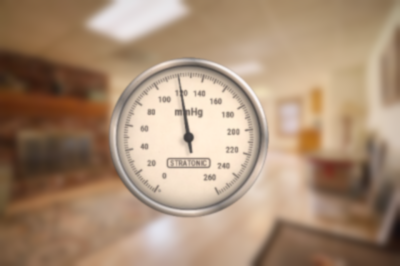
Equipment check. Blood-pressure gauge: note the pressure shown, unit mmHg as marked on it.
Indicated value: 120 mmHg
